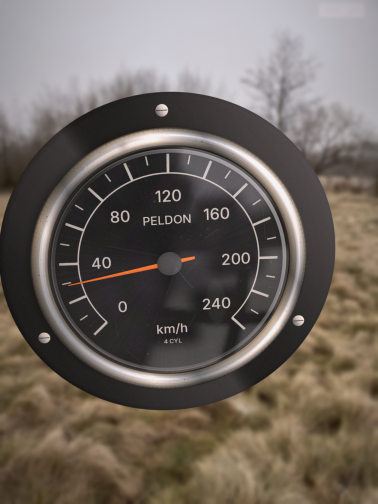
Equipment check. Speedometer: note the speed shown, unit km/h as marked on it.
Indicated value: 30 km/h
